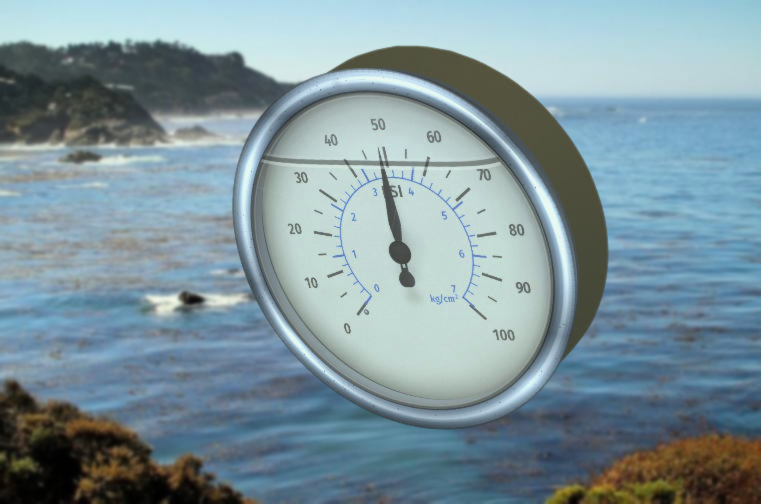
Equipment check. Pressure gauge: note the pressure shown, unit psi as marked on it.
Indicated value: 50 psi
